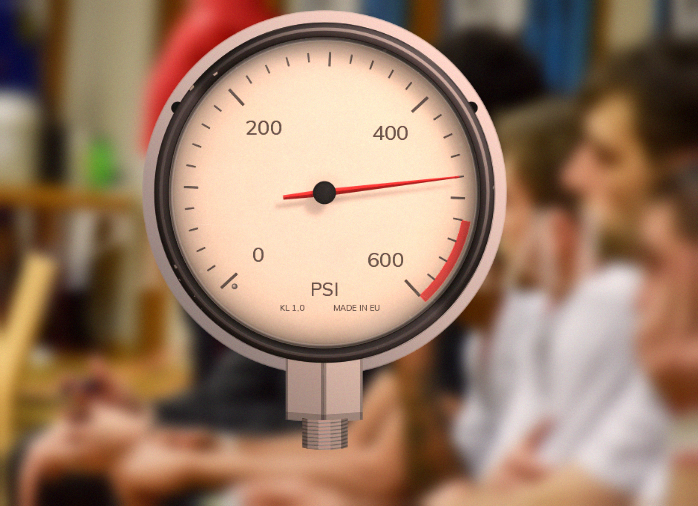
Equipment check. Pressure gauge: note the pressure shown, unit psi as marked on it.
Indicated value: 480 psi
